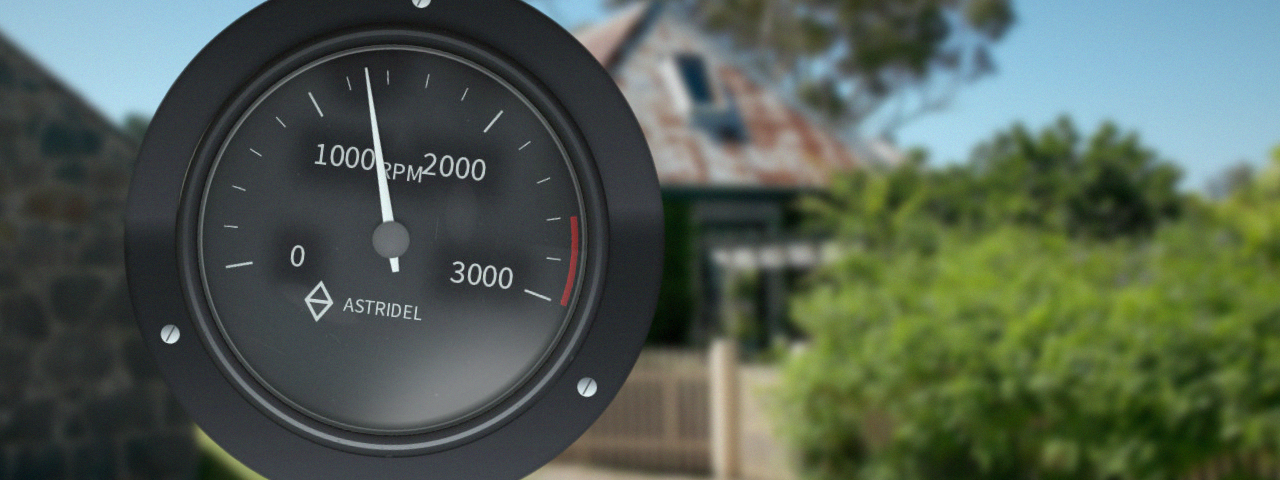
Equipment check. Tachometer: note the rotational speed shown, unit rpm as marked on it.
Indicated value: 1300 rpm
